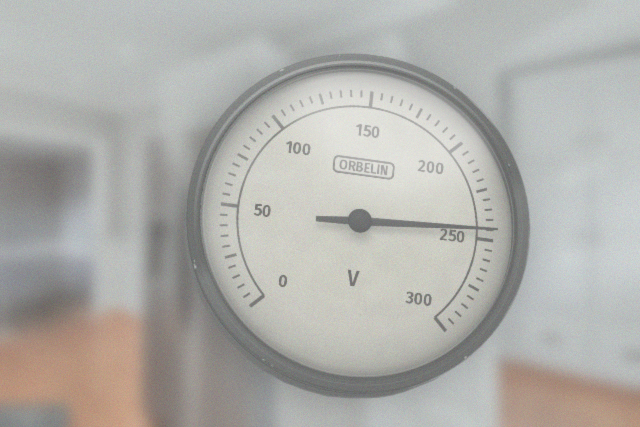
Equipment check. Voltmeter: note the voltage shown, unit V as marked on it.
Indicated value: 245 V
